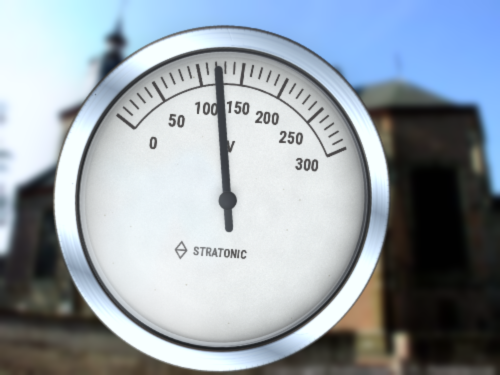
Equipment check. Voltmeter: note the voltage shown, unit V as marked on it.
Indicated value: 120 V
